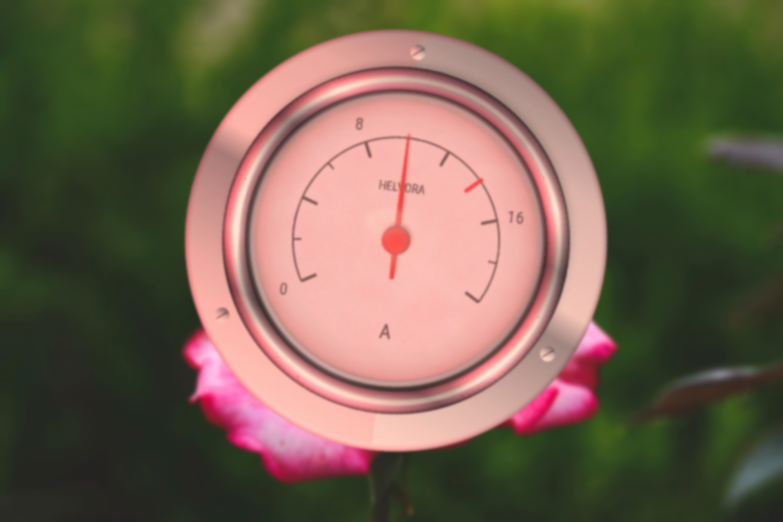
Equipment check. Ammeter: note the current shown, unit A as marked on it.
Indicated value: 10 A
